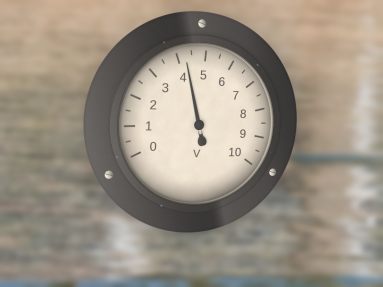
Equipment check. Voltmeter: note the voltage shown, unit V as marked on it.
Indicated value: 4.25 V
